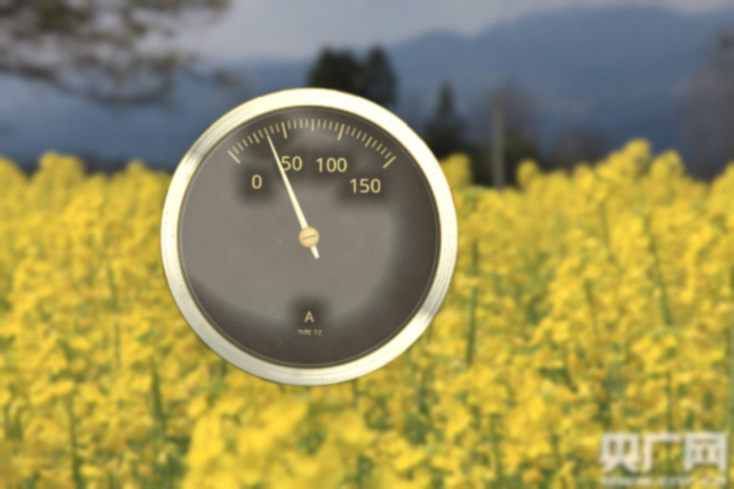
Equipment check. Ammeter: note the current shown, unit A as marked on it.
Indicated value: 35 A
